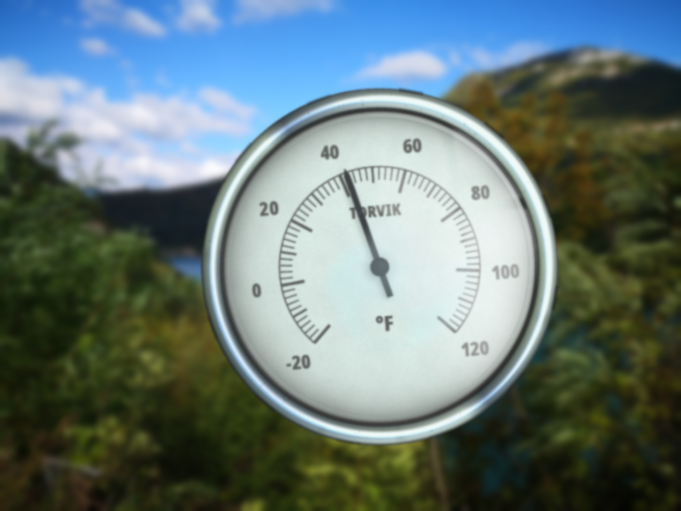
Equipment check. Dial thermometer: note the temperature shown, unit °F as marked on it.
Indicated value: 42 °F
